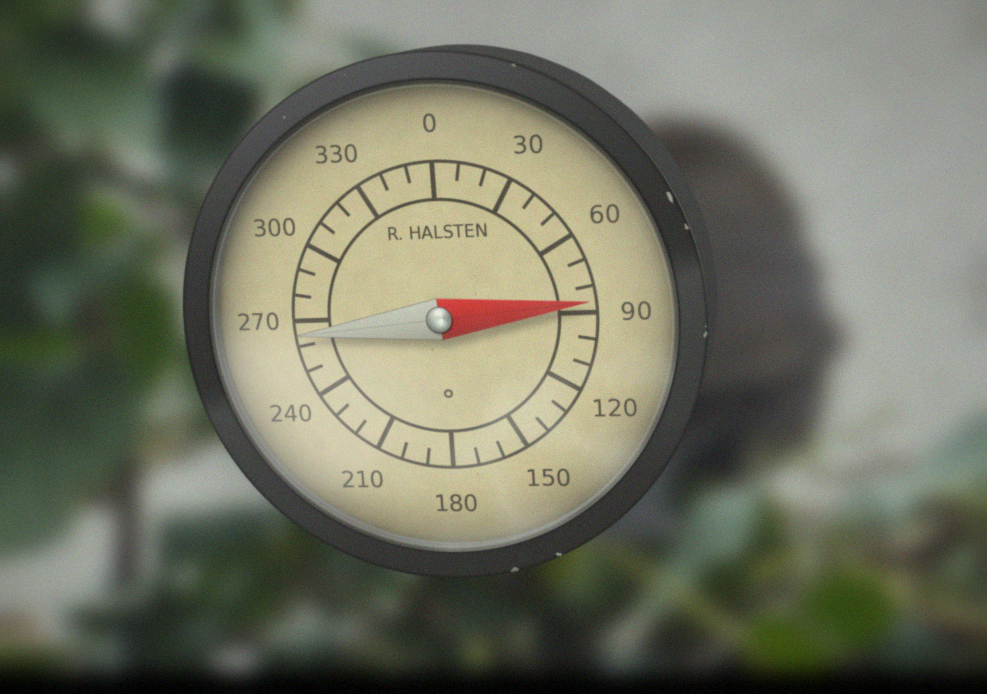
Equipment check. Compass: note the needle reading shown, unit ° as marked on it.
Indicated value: 85 °
